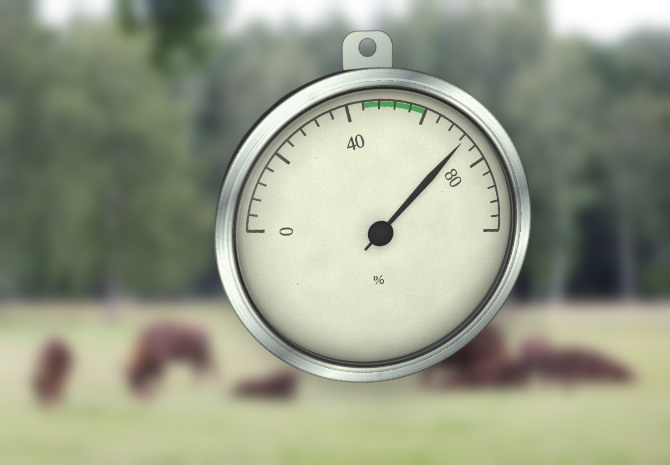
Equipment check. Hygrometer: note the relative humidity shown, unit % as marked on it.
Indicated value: 72 %
